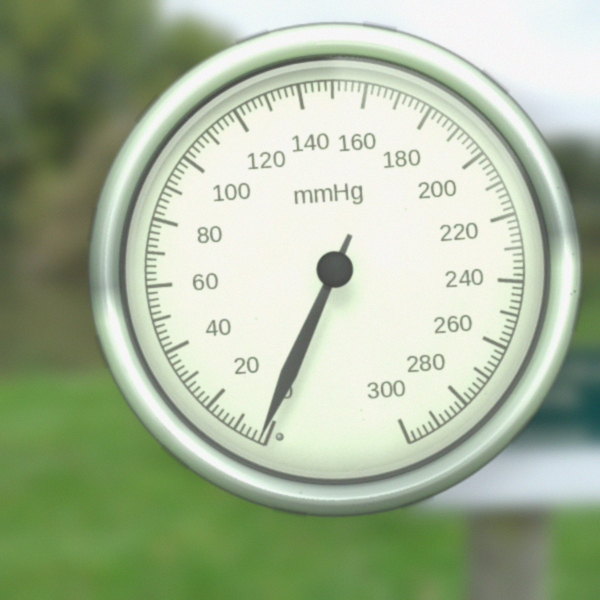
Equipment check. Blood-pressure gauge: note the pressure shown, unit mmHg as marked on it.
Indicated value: 2 mmHg
